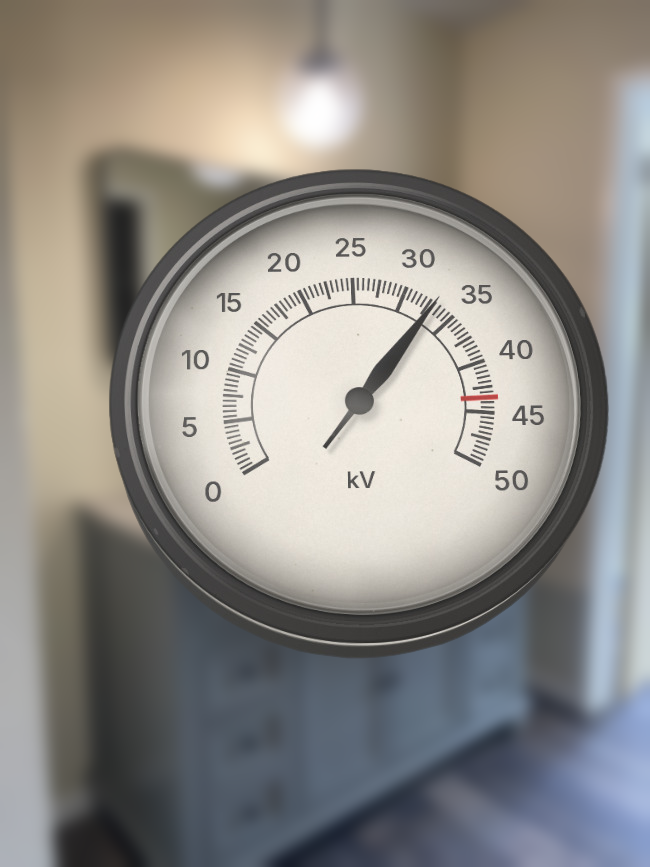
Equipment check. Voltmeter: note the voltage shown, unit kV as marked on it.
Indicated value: 33 kV
